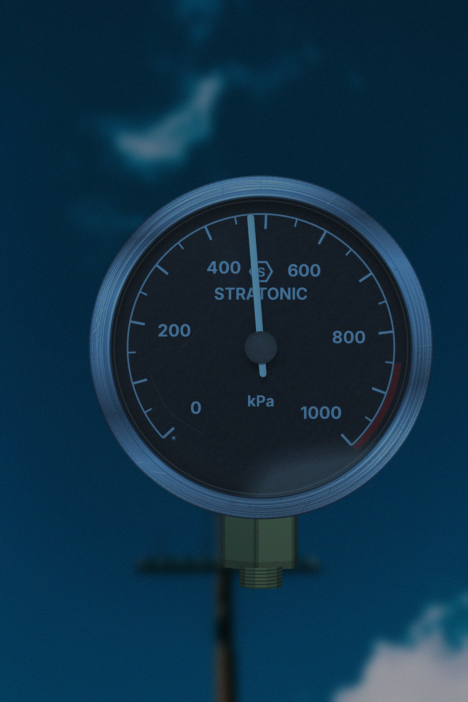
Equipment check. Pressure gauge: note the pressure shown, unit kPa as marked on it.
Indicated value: 475 kPa
